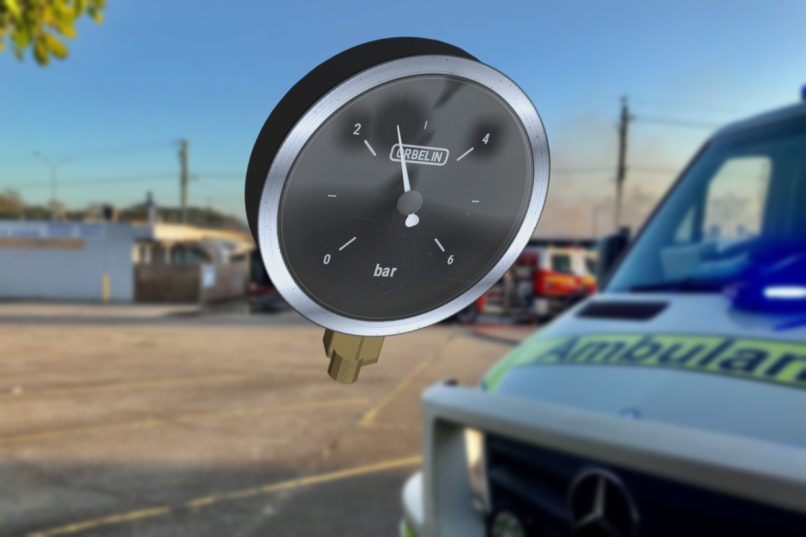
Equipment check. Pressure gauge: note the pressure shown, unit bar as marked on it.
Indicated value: 2.5 bar
